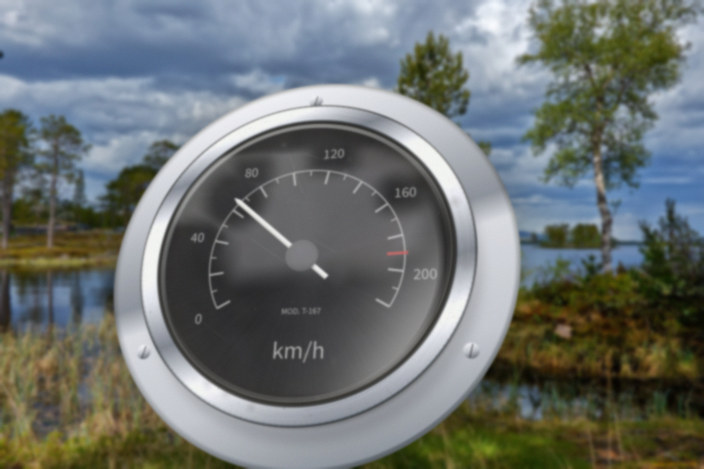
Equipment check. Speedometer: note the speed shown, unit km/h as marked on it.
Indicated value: 65 km/h
